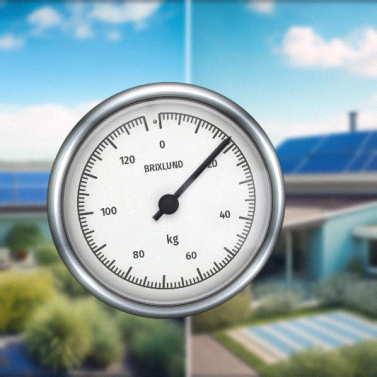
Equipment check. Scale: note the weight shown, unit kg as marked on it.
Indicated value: 18 kg
